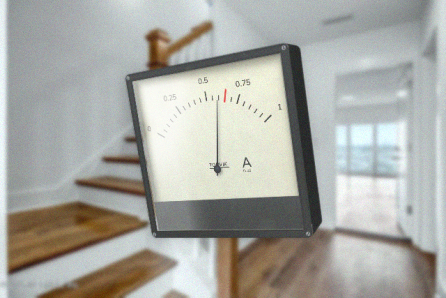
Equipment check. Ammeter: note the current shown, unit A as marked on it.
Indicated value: 0.6 A
